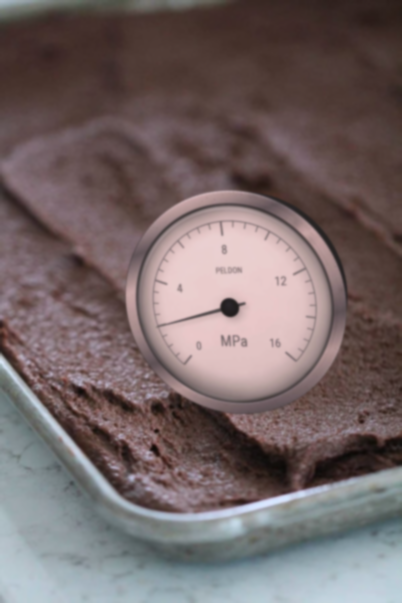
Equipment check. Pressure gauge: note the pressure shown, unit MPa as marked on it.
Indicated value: 2 MPa
